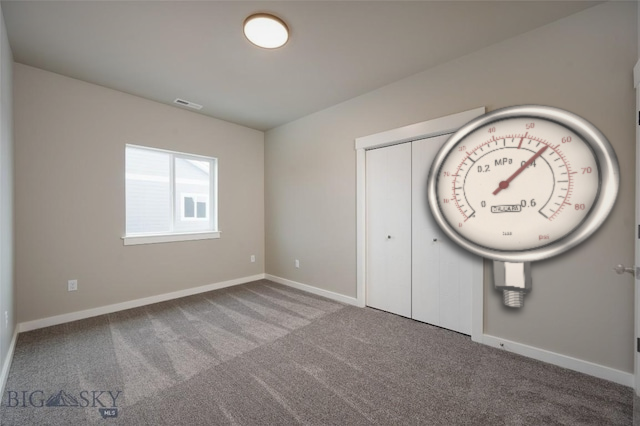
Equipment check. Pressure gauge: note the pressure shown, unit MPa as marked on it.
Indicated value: 0.4 MPa
